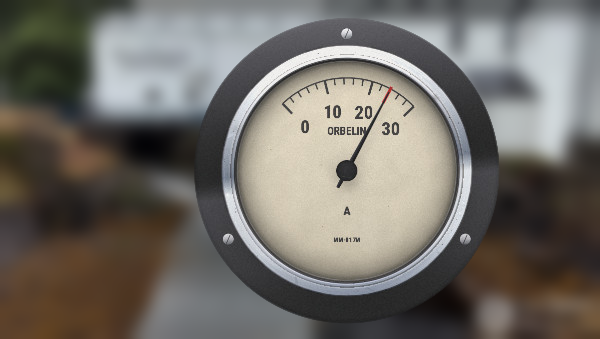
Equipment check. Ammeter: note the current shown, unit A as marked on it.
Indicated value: 24 A
